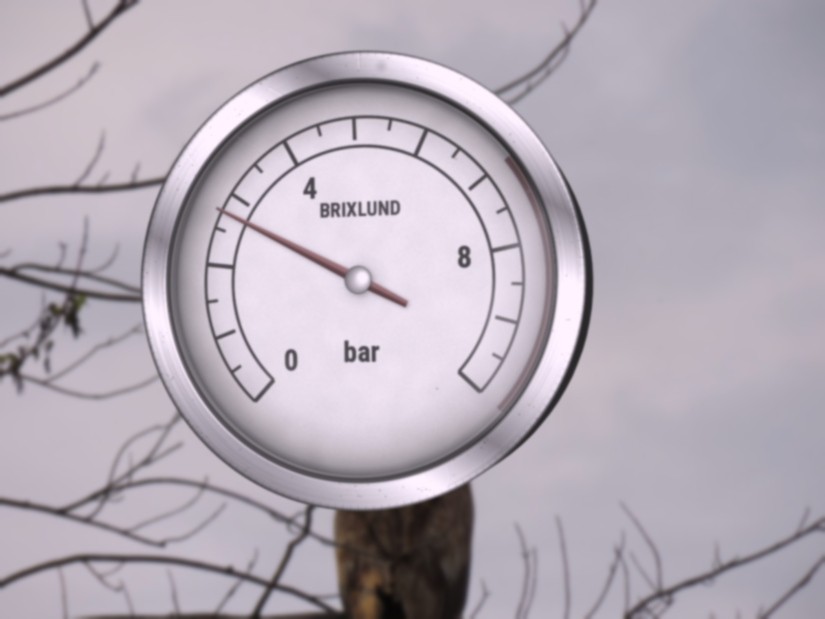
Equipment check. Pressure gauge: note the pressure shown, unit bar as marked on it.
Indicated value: 2.75 bar
